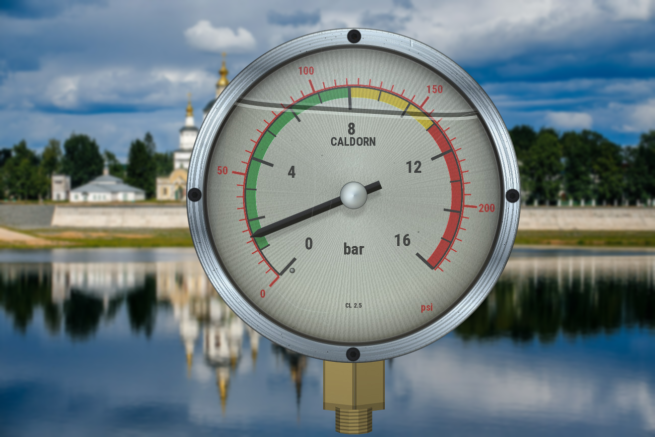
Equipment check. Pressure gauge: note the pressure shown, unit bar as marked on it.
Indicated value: 1.5 bar
